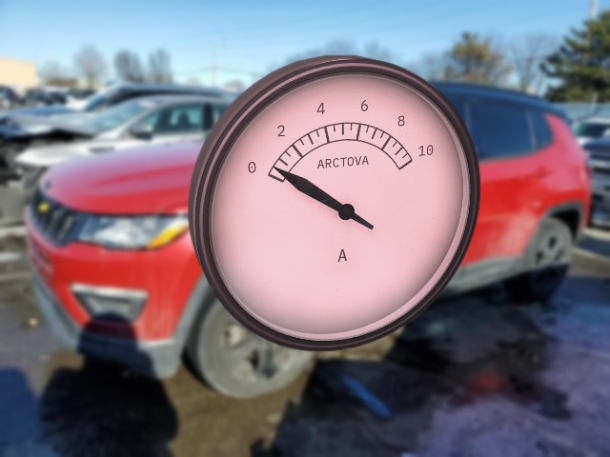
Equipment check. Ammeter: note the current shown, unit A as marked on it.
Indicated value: 0.5 A
